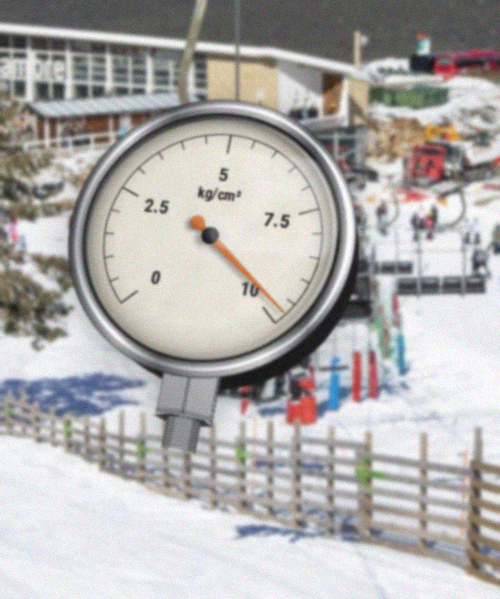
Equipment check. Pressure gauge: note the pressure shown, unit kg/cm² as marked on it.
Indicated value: 9.75 kg/cm²
